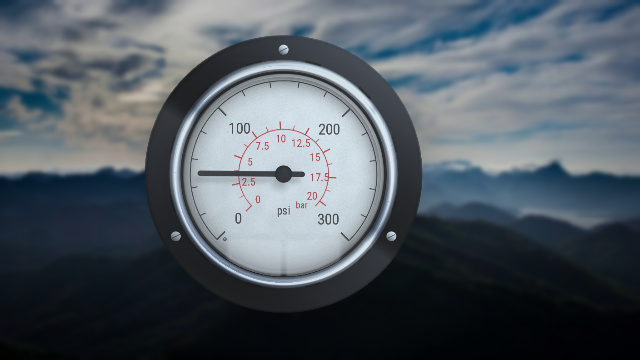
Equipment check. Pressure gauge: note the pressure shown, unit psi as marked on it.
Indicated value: 50 psi
